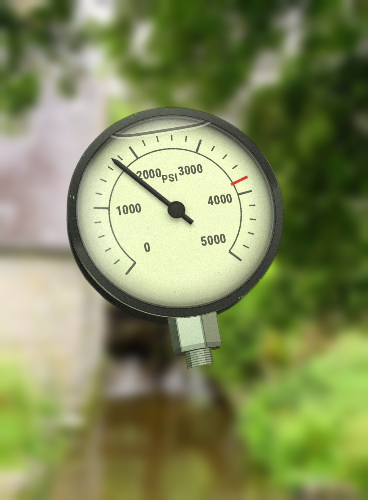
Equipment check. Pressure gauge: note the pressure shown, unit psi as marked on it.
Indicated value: 1700 psi
